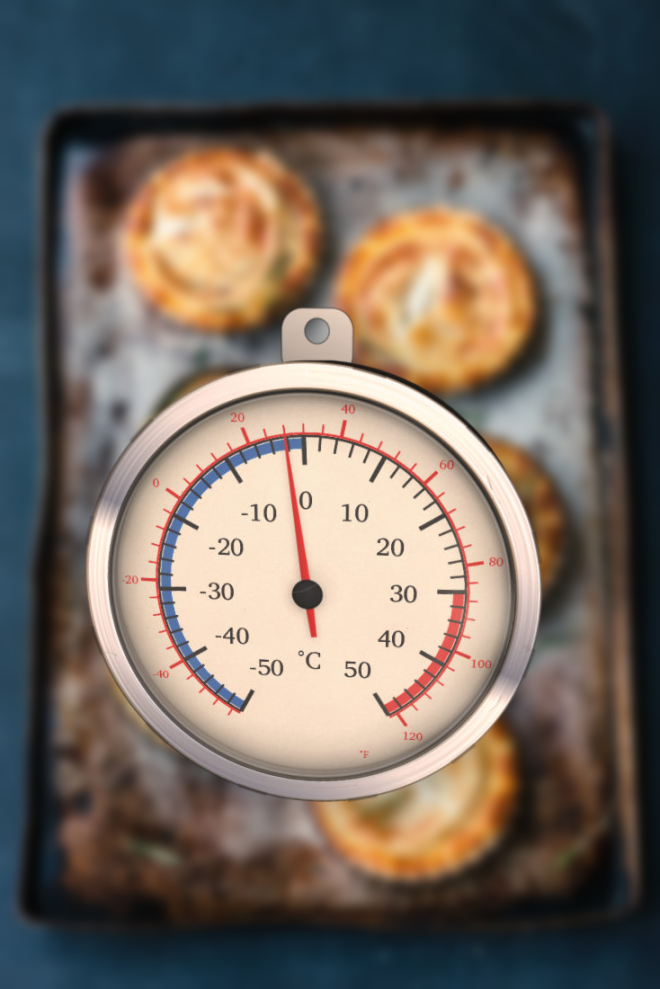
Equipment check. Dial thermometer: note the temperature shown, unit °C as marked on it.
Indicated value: -2 °C
